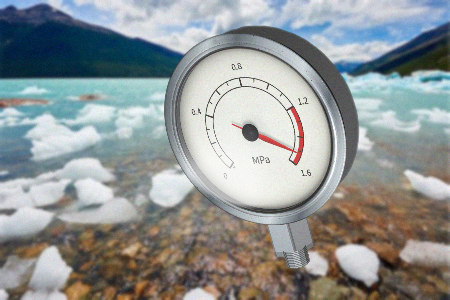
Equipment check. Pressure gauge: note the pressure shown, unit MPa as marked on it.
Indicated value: 1.5 MPa
